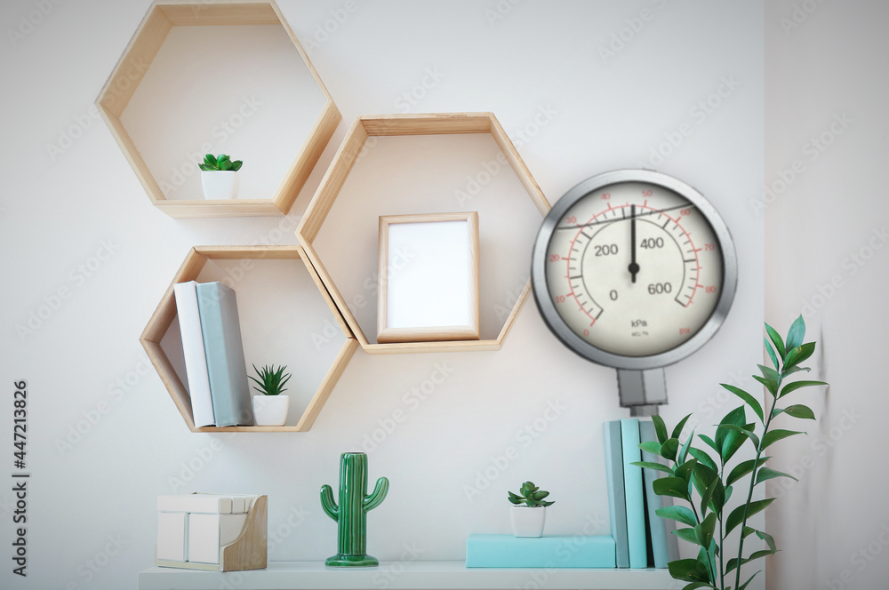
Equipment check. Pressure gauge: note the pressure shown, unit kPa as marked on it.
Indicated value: 320 kPa
